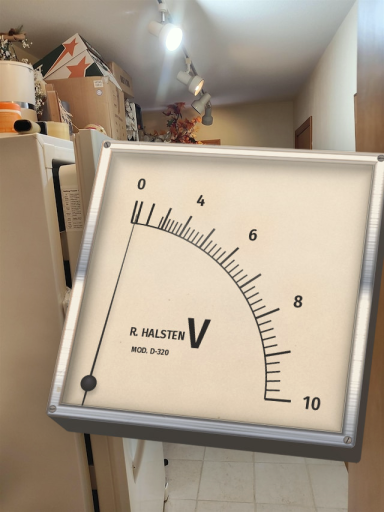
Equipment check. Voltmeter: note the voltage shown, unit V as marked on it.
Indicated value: 1 V
